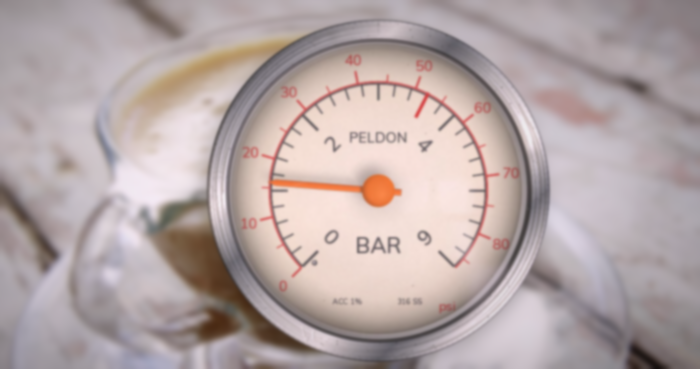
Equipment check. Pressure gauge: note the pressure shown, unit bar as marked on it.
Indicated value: 1.1 bar
